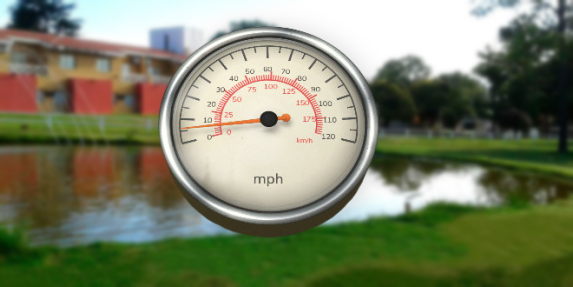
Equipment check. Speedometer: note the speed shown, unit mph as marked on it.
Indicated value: 5 mph
